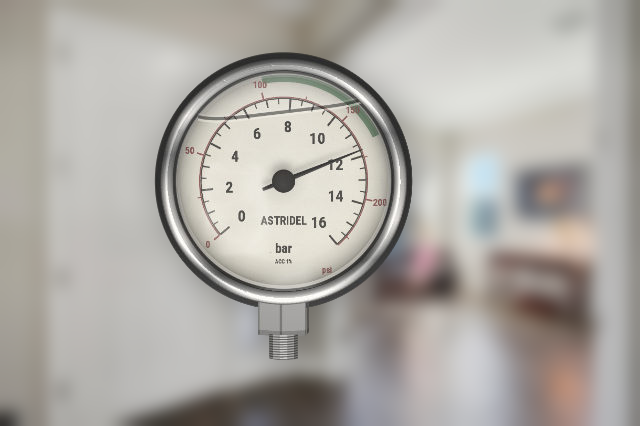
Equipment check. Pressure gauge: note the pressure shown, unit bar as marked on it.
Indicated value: 11.75 bar
